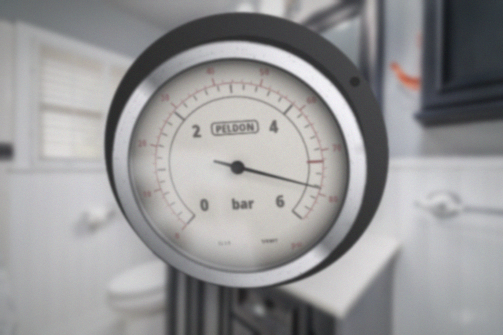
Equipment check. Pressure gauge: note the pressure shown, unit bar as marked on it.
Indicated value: 5.4 bar
